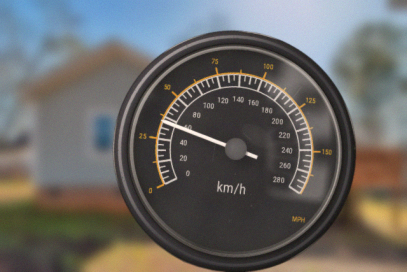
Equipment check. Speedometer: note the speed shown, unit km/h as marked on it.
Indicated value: 55 km/h
